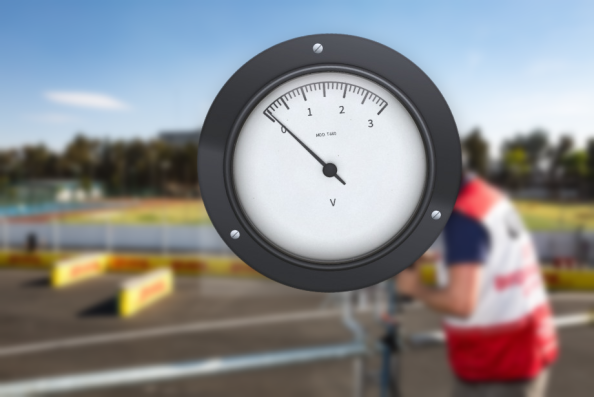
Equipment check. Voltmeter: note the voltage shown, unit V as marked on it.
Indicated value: 0.1 V
